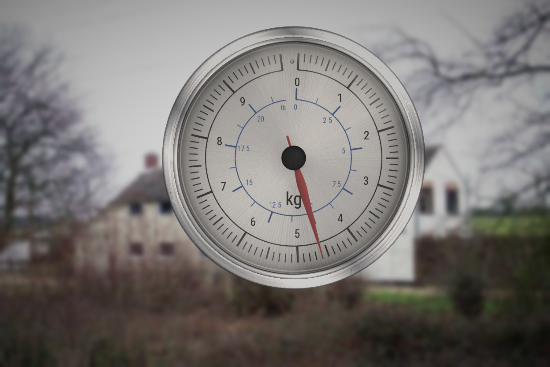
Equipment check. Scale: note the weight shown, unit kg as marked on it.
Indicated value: 4.6 kg
